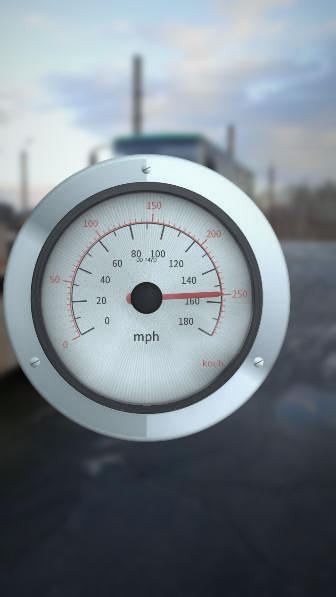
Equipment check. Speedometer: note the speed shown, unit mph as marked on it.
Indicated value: 155 mph
